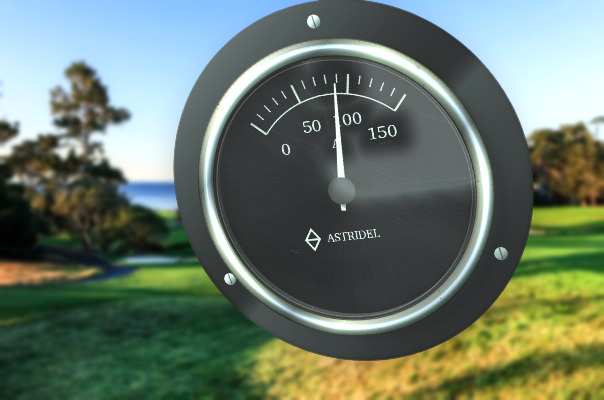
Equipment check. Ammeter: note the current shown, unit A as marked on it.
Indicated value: 90 A
